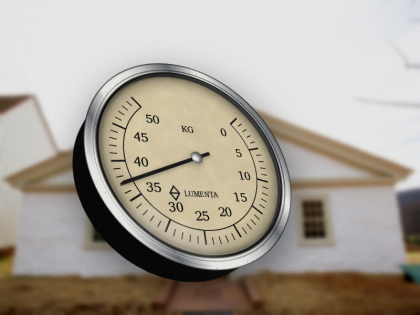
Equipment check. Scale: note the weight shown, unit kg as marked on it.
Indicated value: 37 kg
